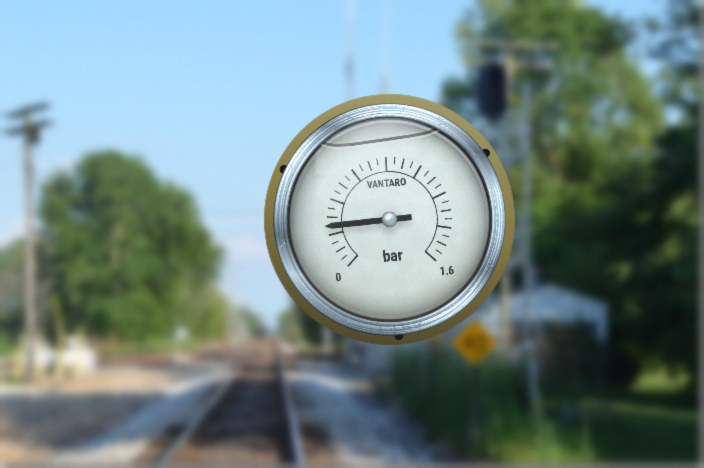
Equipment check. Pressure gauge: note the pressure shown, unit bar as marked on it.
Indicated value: 0.25 bar
